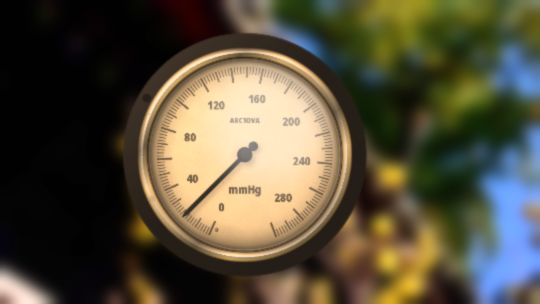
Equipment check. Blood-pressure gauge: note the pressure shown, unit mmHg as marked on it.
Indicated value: 20 mmHg
